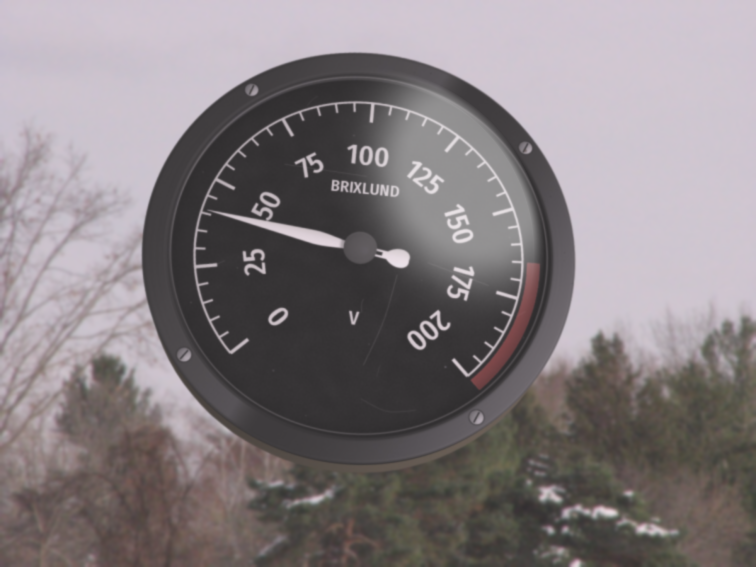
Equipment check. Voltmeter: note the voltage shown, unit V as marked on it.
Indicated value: 40 V
